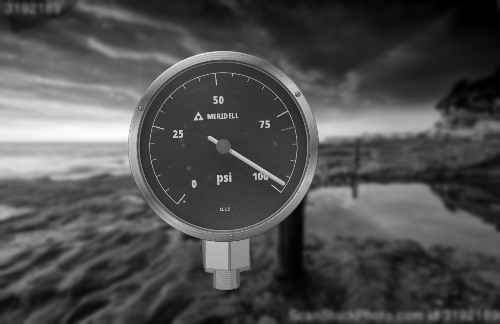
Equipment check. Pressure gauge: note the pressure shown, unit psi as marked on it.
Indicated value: 97.5 psi
